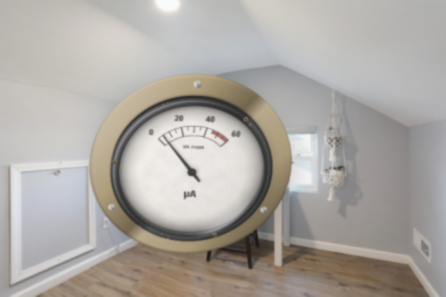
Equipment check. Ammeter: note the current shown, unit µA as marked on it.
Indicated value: 5 µA
